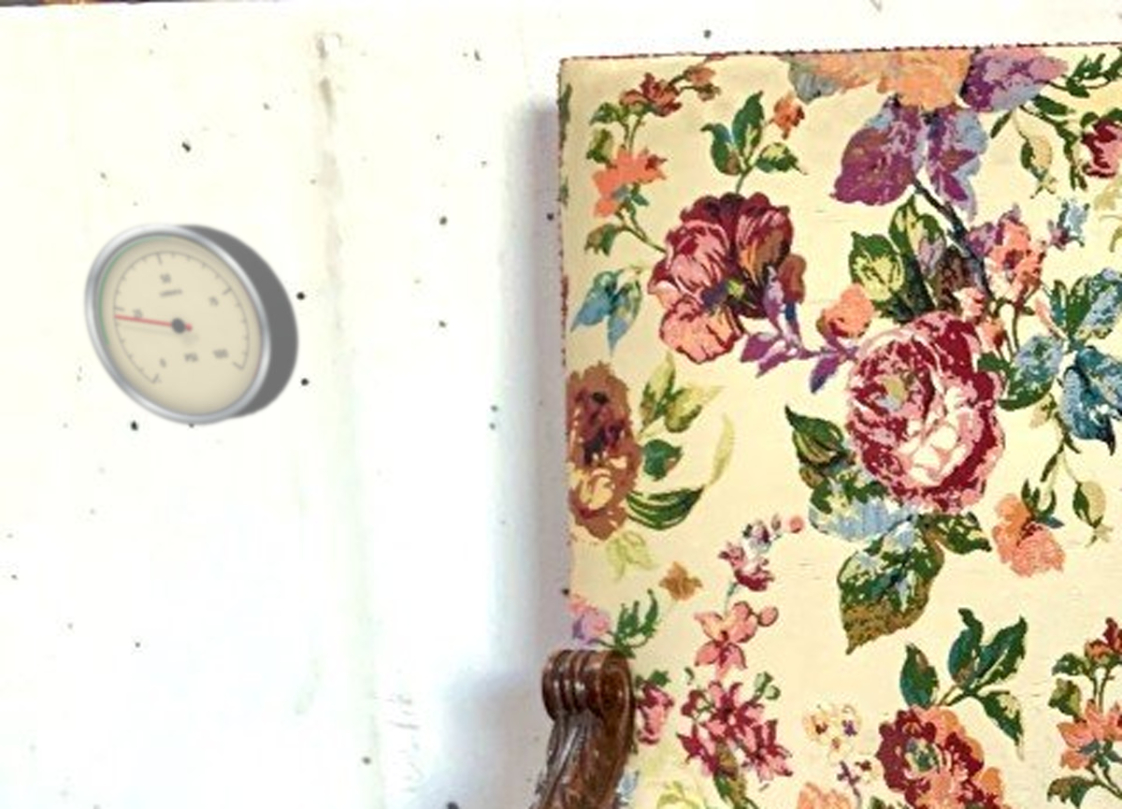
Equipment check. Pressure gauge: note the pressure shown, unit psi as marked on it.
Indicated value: 22.5 psi
